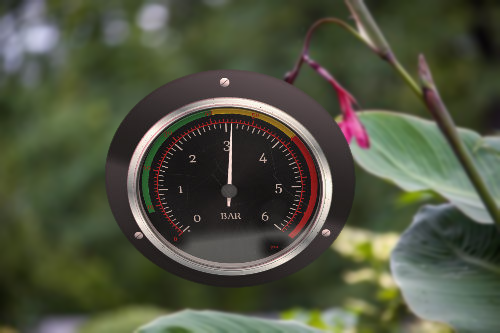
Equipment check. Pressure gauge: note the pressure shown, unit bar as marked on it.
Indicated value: 3.1 bar
